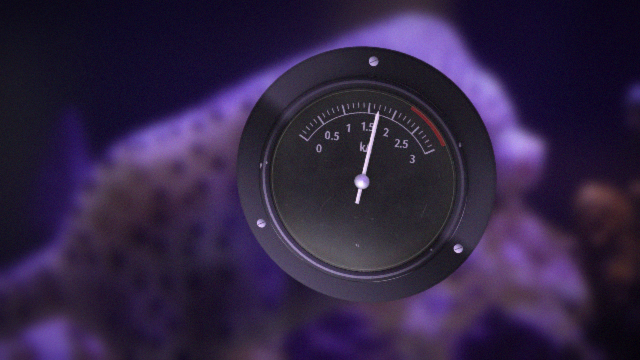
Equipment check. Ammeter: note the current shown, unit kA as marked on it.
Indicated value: 1.7 kA
